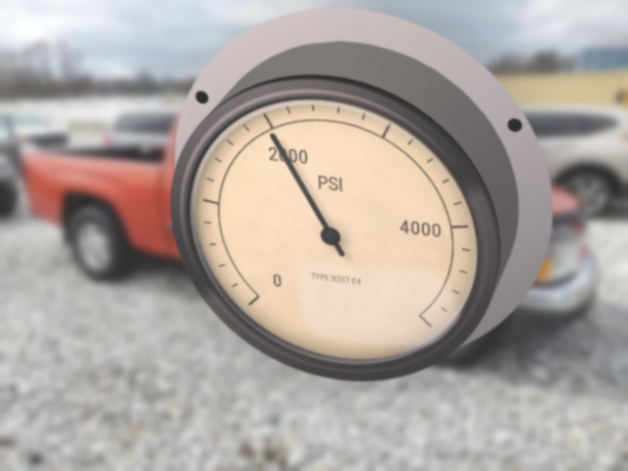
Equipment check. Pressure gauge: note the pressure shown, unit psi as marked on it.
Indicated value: 2000 psi
